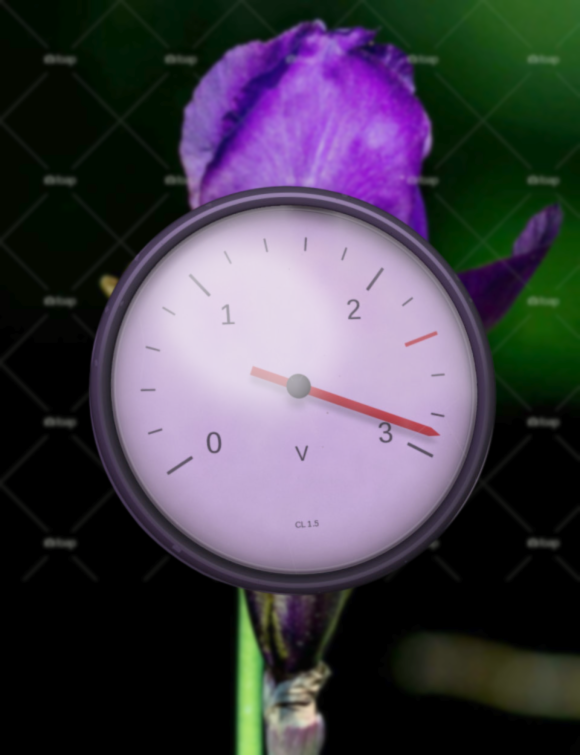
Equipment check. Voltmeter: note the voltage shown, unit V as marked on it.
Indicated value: 2.9 V
